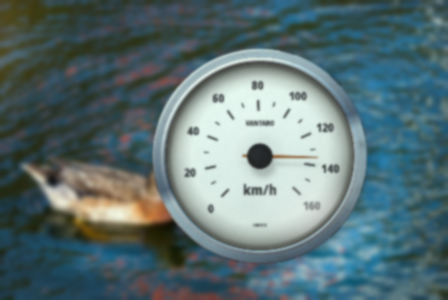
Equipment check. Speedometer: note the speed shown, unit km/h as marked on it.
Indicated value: 135 km/h
